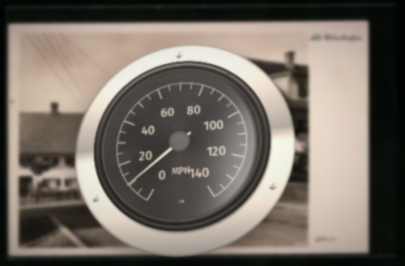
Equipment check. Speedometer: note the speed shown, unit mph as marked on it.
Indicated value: 10 mph
